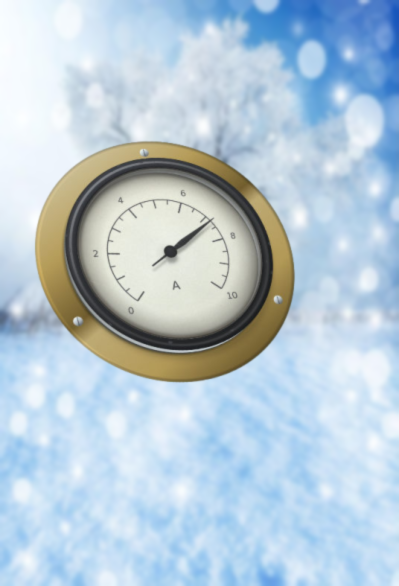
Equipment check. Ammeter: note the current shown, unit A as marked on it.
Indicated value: 7.25 A
